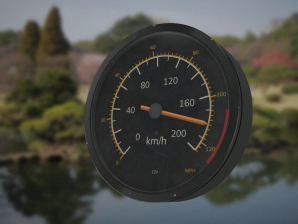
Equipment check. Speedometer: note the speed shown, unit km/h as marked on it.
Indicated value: 180 km/h
